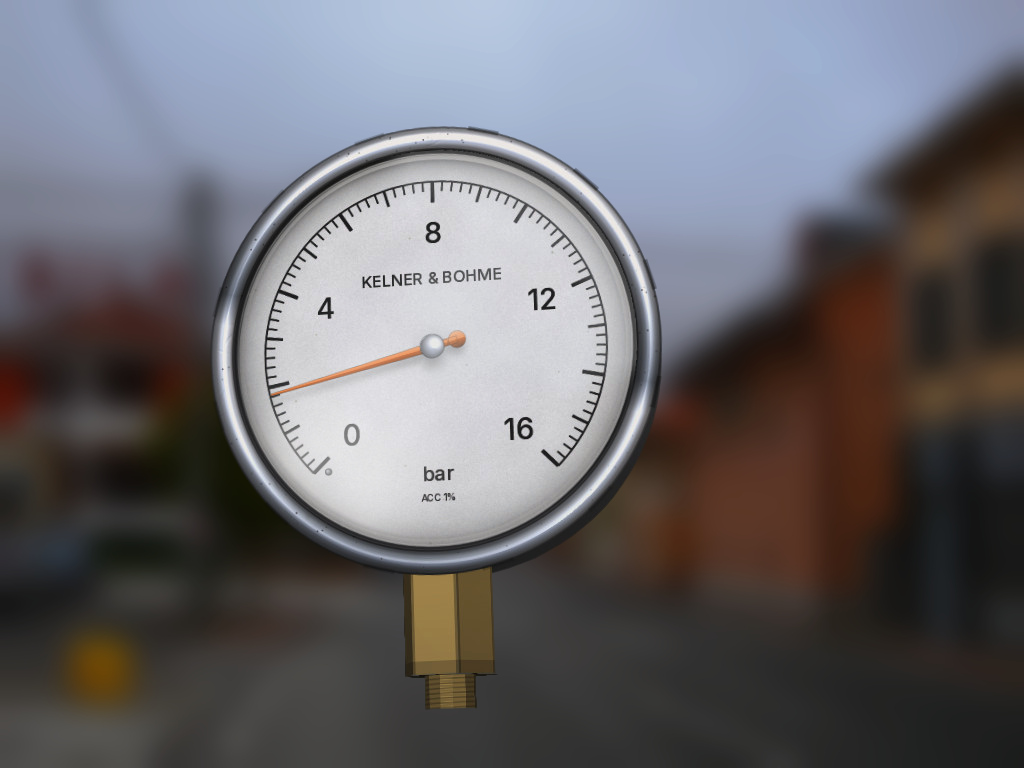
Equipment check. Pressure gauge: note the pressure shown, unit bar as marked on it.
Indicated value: 1.8 bar
